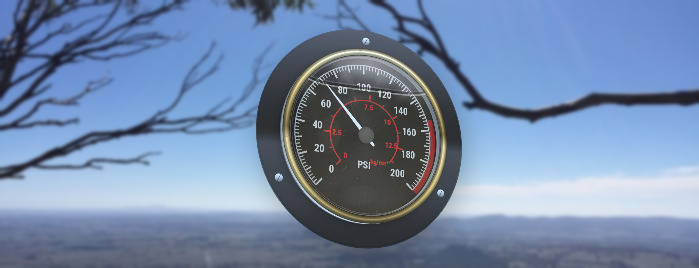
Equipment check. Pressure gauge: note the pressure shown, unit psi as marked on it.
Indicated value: 70 psi
